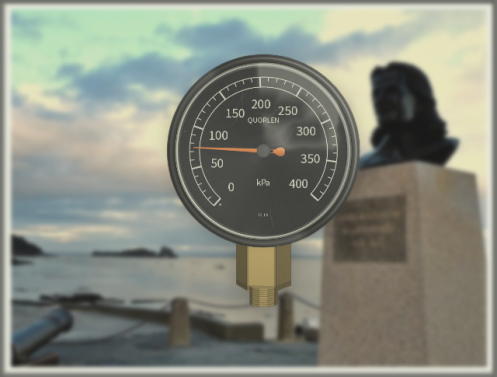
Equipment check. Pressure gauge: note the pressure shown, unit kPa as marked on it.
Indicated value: 75 kPa
